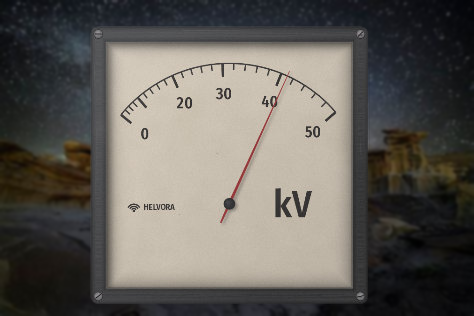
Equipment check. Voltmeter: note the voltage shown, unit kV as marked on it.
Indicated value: 41 kV
